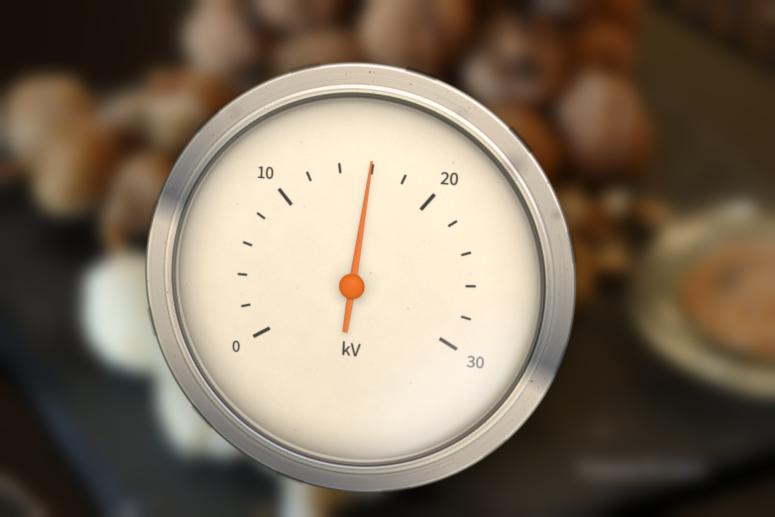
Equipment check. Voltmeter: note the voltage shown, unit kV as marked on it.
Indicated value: 16 kV
